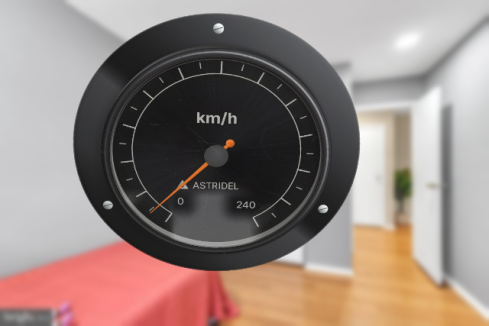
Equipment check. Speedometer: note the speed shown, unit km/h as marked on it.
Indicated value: 10 km/h
